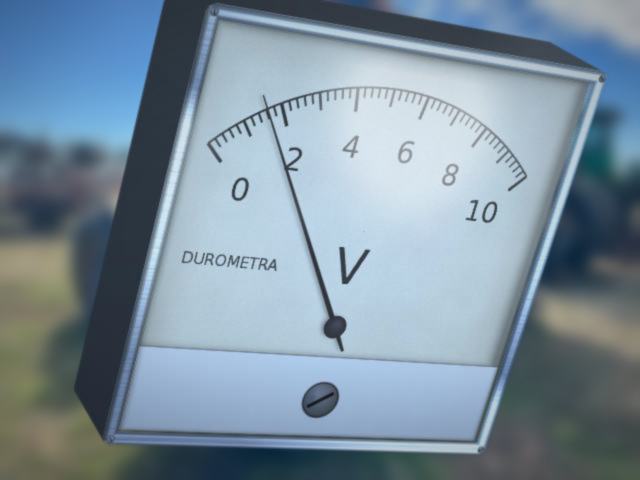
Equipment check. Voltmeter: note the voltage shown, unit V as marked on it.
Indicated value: 1.6 V
